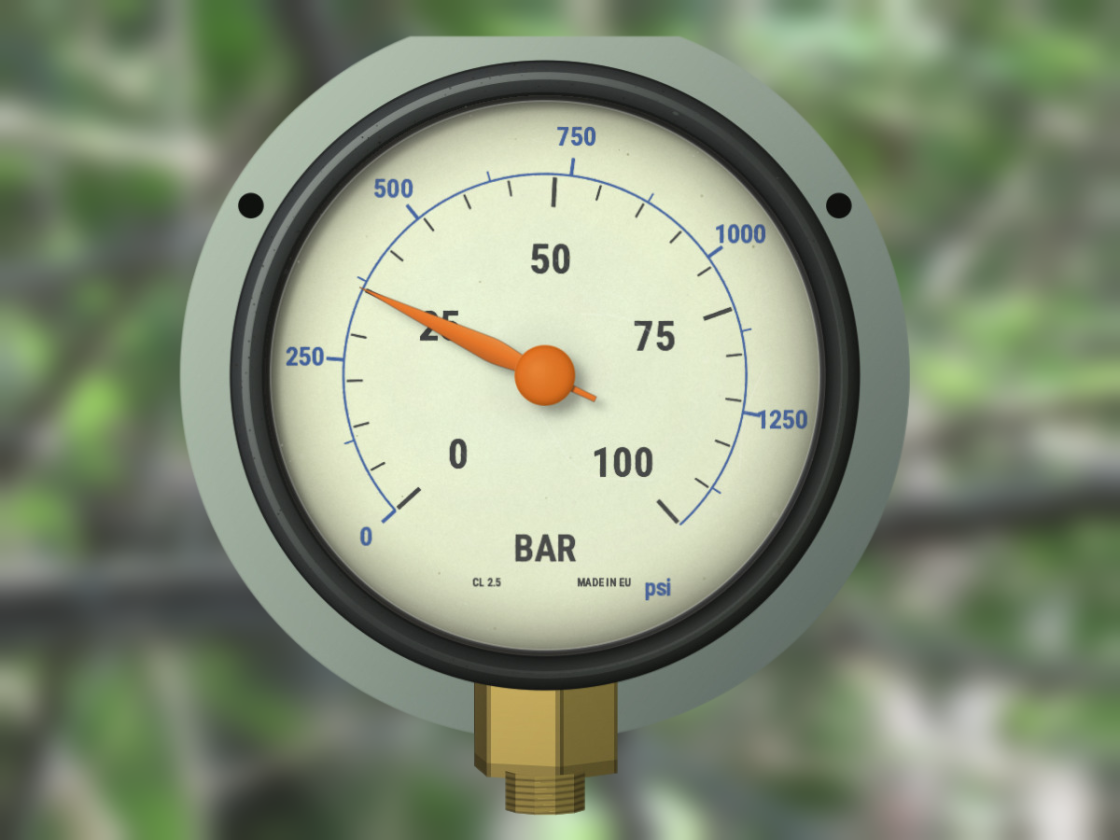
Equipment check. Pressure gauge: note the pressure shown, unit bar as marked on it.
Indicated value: 25 bar
